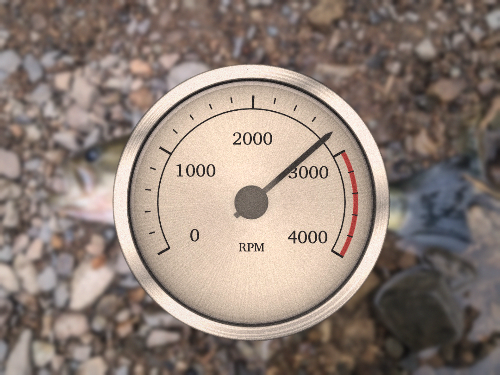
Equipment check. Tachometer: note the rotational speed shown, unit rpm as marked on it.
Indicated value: 2800 rpm
